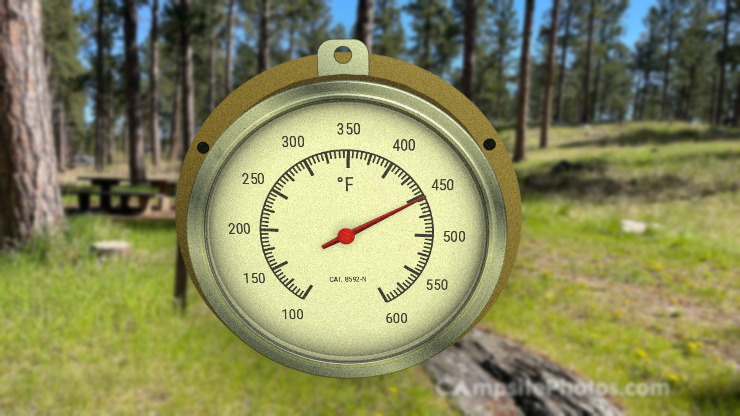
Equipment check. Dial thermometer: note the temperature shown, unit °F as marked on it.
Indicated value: 450 °F
